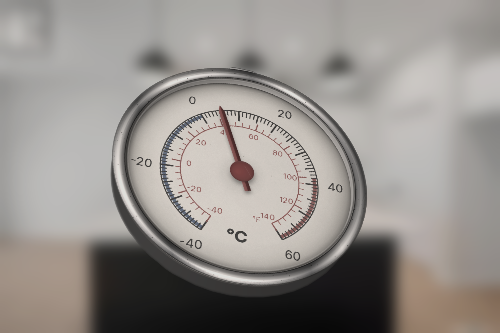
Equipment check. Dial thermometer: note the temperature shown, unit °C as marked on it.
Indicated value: 5 °C
